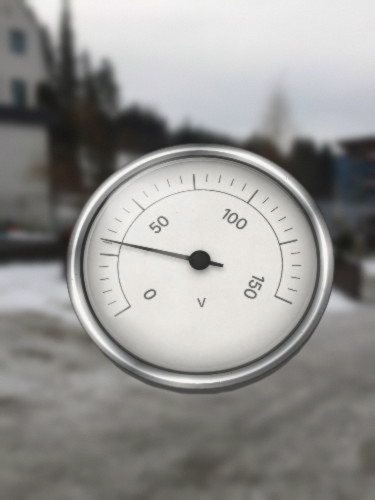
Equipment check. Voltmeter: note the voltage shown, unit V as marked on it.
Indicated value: 30 V
